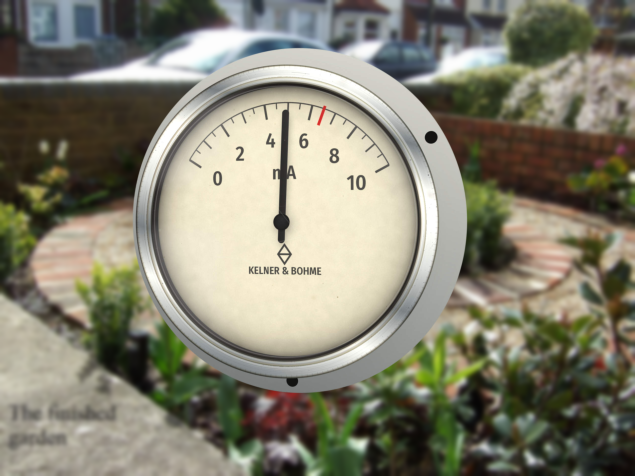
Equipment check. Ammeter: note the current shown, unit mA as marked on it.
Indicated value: 5 mA
